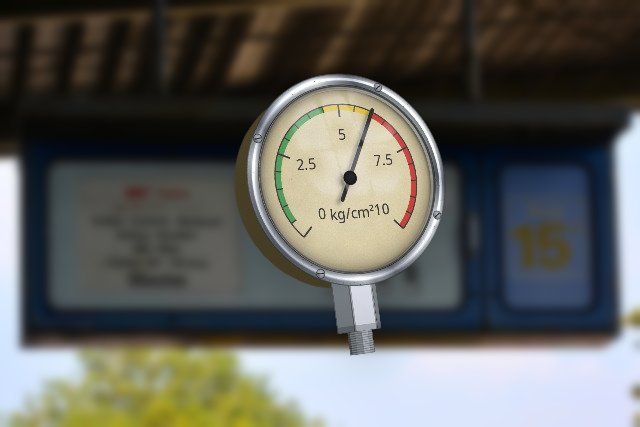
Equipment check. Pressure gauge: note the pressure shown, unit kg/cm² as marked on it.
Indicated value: 6 kg/cm²
